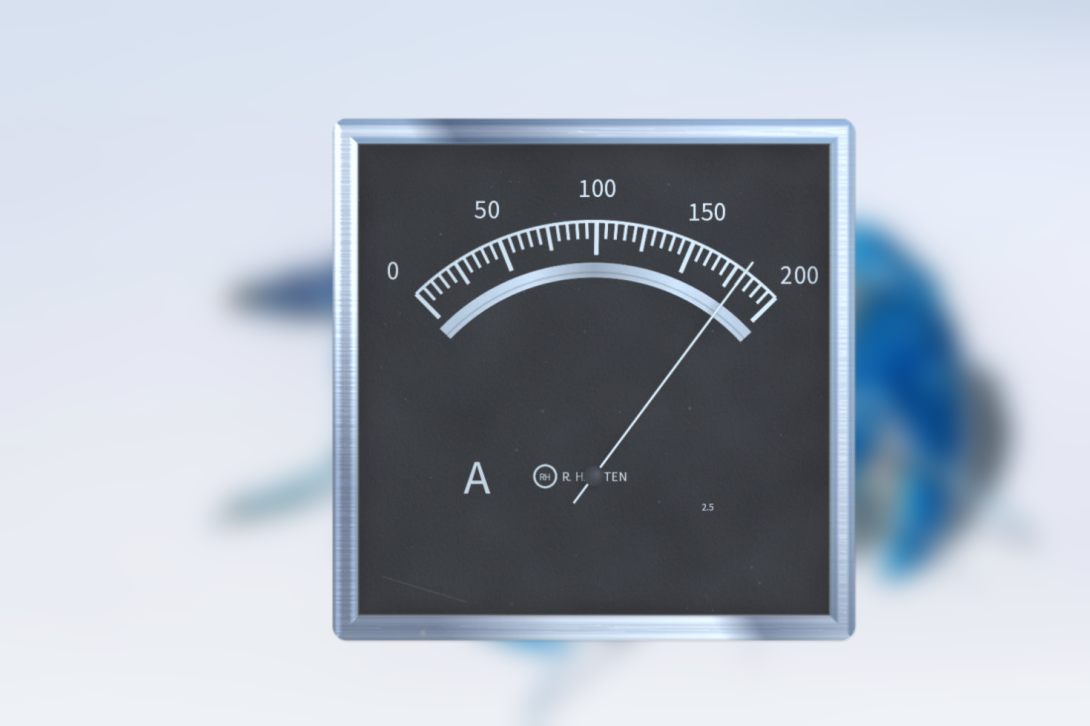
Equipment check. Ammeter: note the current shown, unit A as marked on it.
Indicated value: 180 A
